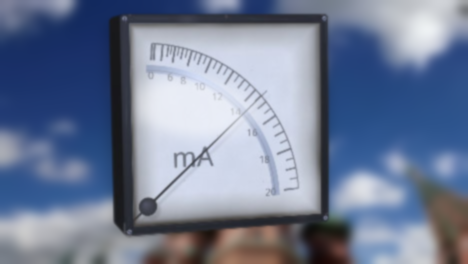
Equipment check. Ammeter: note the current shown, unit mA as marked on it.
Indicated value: 14.5 mA
